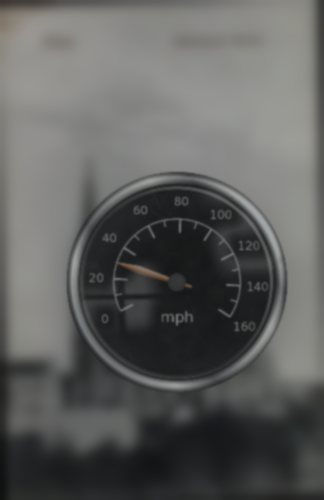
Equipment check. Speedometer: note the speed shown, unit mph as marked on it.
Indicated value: 30 mph
